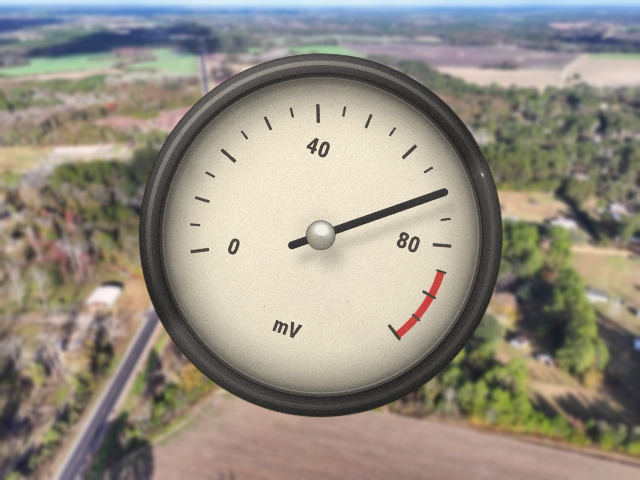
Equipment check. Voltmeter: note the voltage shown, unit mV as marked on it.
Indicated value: 70 mV
